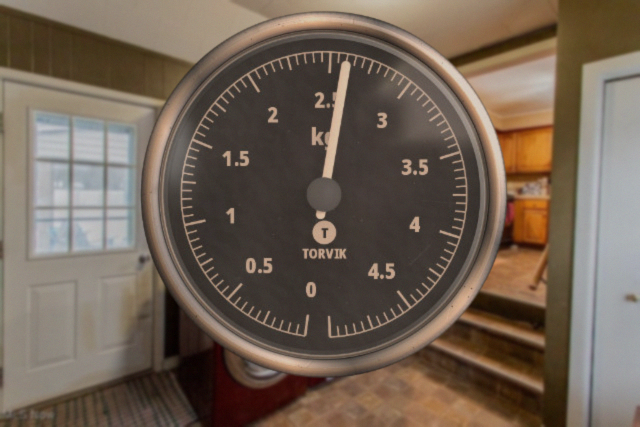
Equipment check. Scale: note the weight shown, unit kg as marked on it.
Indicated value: 2.6 kg
